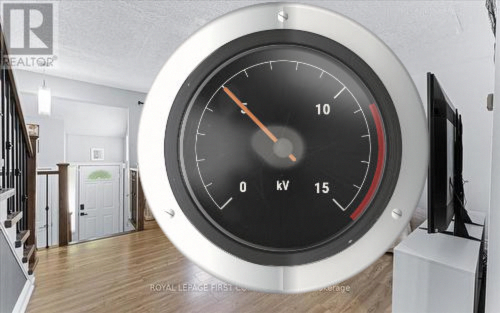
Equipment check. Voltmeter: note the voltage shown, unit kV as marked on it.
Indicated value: 5 kV
